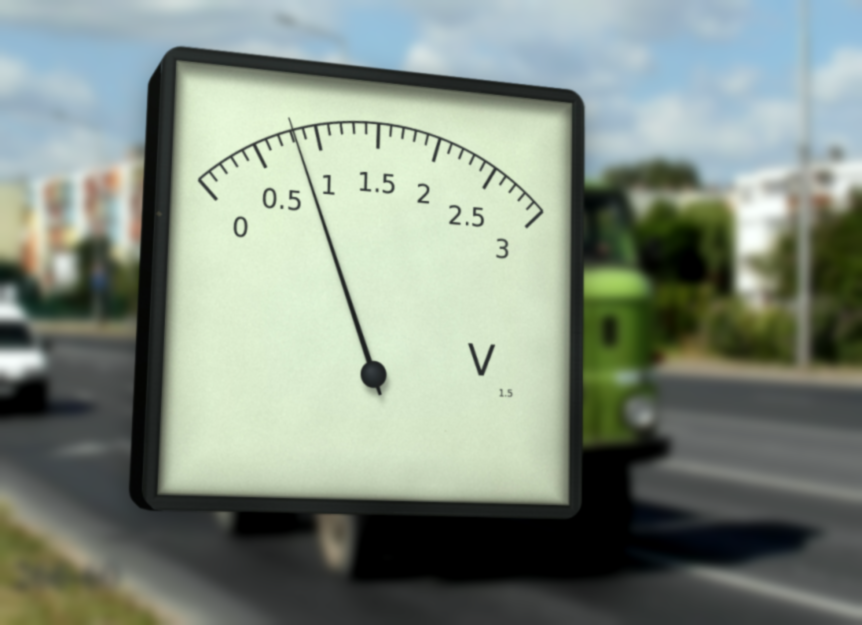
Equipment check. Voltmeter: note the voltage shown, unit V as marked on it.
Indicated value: 0.8 V
